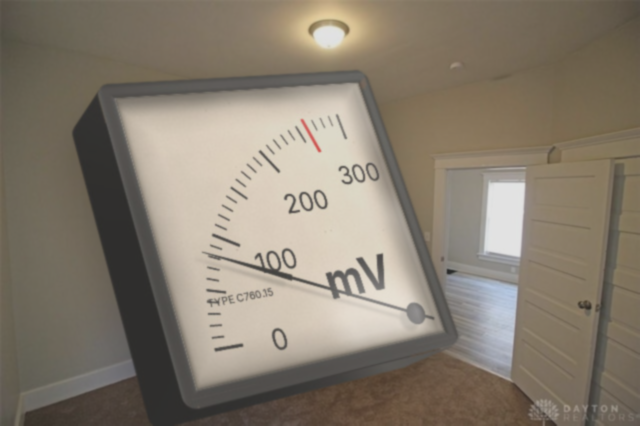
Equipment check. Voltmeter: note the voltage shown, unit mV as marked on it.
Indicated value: 80 mV
